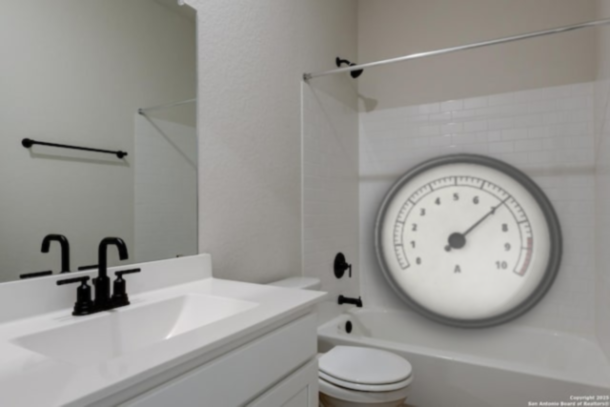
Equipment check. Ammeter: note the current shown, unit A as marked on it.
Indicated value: 7 A
